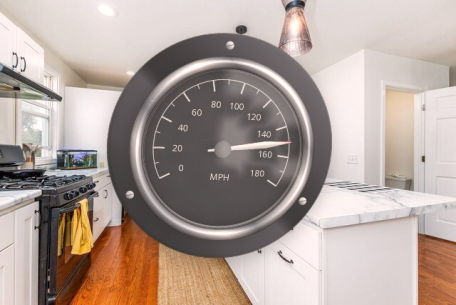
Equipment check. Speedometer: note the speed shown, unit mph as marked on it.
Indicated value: 150 mph
